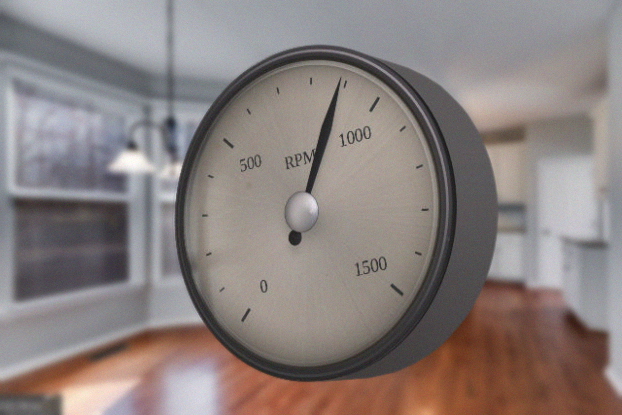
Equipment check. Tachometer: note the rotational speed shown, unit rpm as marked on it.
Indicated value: 900 rpm
